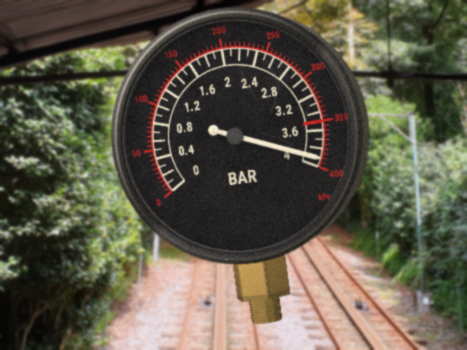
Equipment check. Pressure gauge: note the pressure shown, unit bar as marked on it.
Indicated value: 3.9 bar
